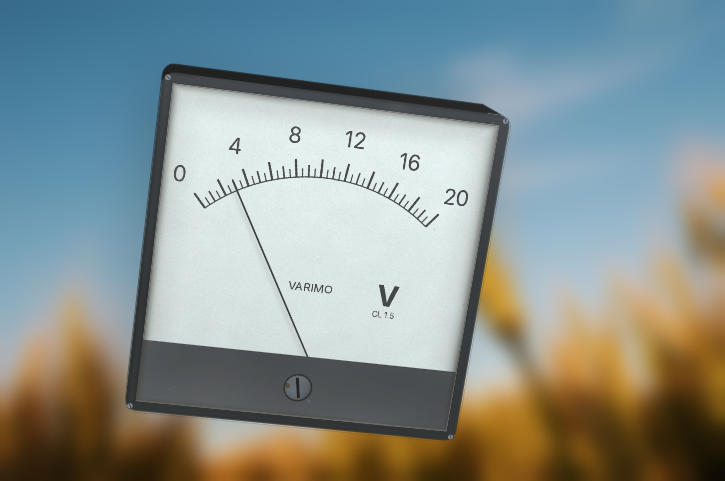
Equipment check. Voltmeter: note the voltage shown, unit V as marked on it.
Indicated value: 3 V
